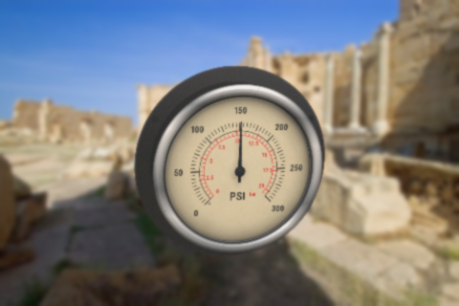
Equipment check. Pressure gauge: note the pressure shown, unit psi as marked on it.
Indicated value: 150 psi
